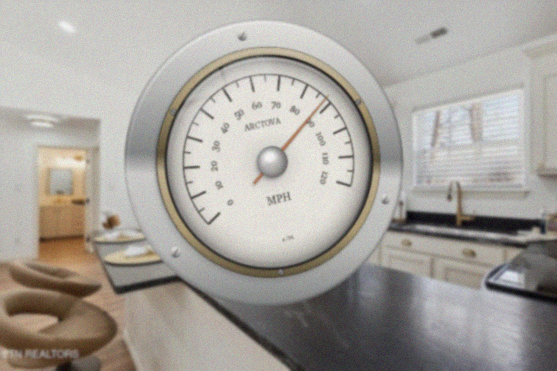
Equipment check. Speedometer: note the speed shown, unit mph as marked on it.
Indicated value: 87.5 mph
